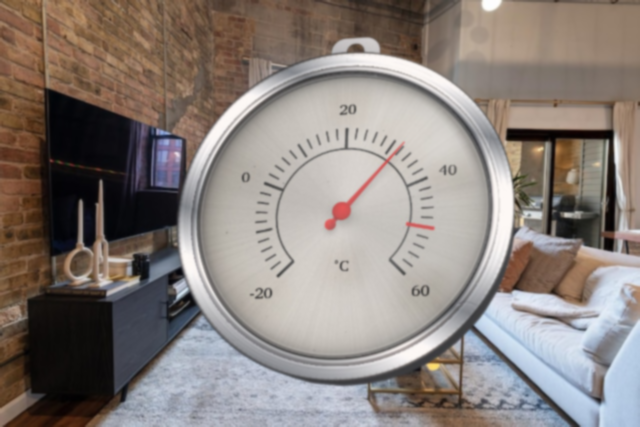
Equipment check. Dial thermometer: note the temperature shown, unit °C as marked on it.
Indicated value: 32 °C
